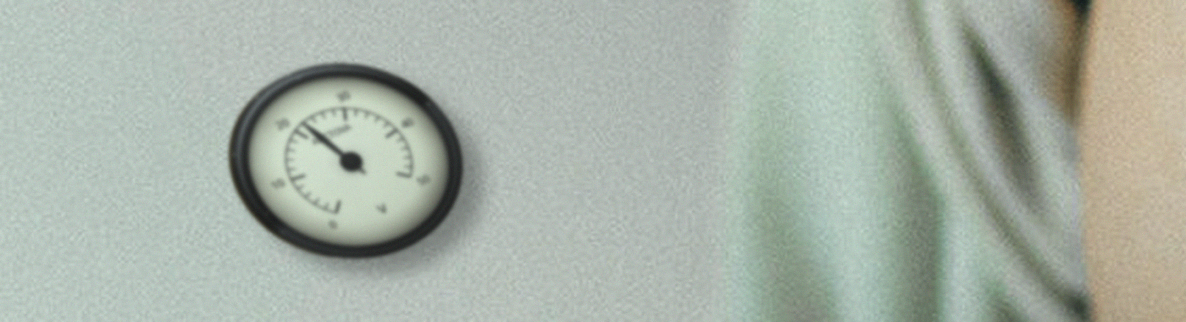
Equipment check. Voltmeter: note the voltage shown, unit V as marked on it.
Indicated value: 22 V
